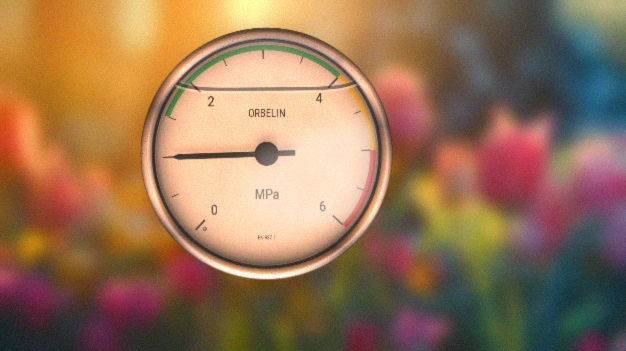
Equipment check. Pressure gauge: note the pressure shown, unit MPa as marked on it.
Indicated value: 1 MPa
